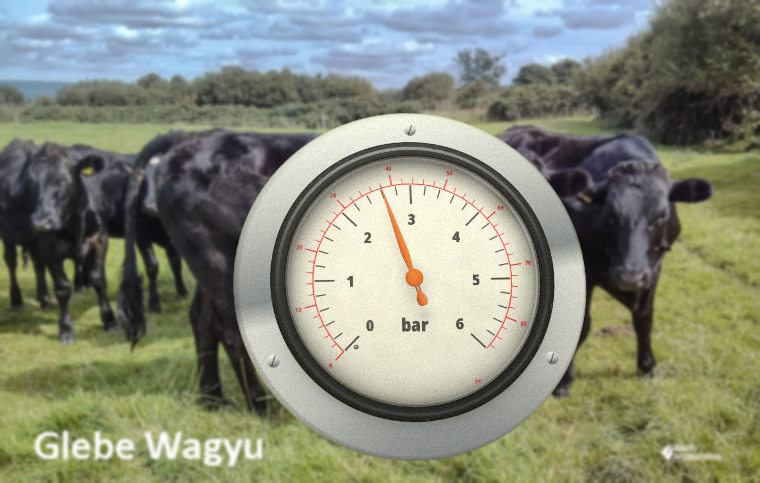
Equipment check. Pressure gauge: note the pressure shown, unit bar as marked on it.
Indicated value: 2.6 bar
